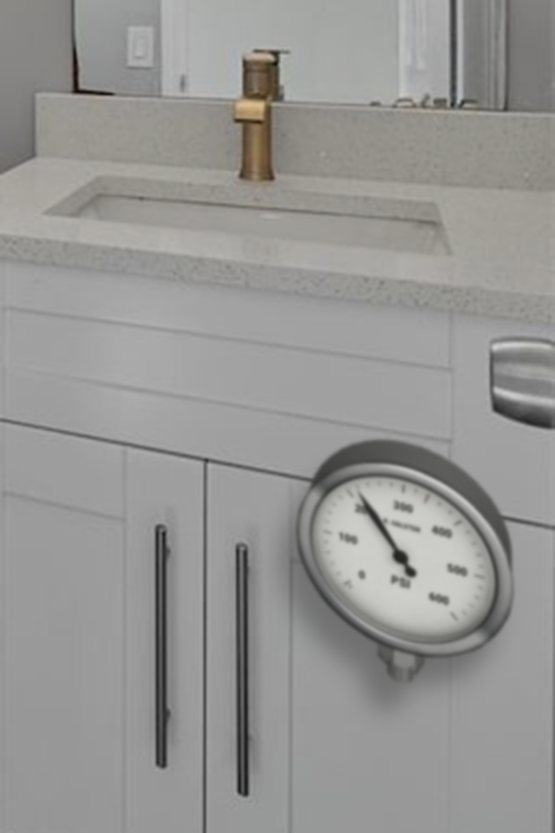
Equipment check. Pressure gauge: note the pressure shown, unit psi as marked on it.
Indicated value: 220 psi
